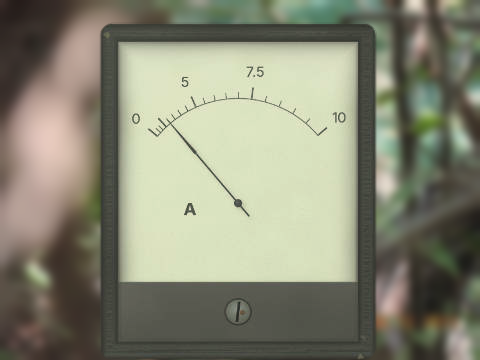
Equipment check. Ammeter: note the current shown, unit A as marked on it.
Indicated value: 3 A
